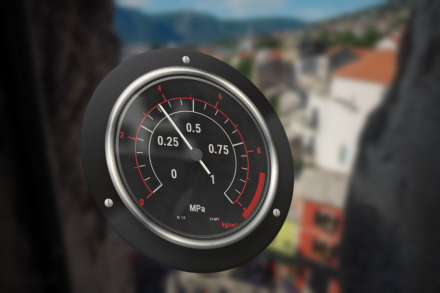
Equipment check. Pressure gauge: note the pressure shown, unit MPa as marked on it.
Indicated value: 0.35 MPa
